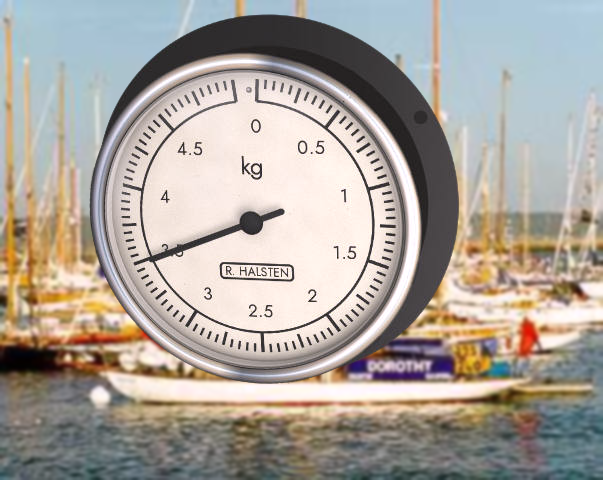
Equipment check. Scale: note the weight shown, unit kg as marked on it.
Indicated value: 3.5 kg
